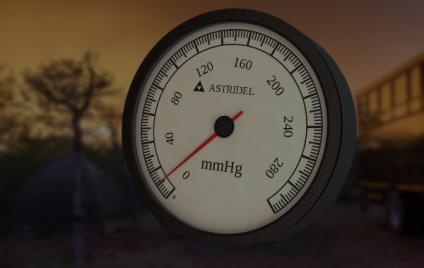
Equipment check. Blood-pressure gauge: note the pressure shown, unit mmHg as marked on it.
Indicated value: 10 mmHg
